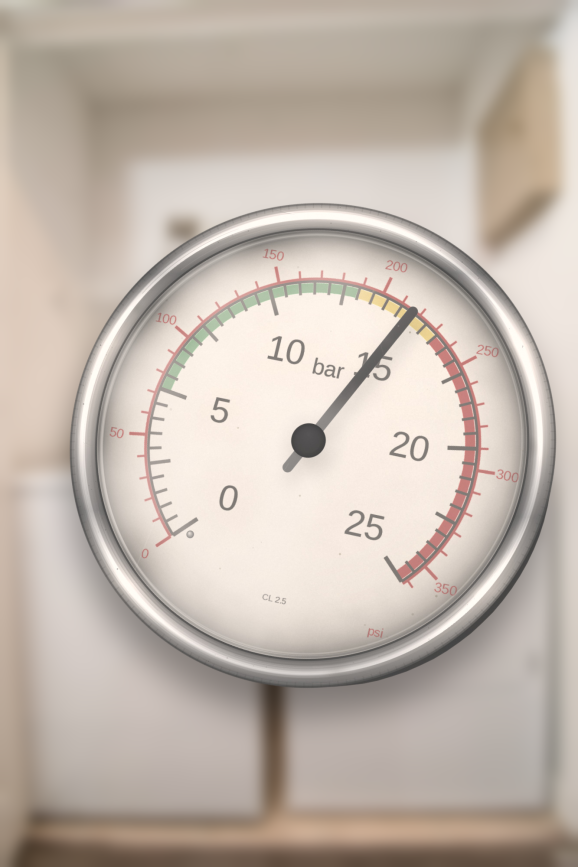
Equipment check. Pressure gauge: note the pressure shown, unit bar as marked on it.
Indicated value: 15 bar
